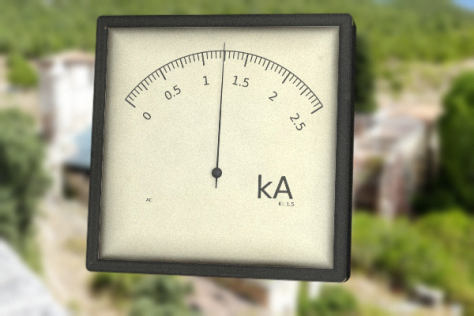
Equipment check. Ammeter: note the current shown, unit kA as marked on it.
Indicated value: 1.25 kA
